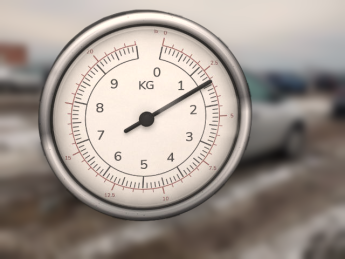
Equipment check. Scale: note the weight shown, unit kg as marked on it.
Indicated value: 1.4 kg
